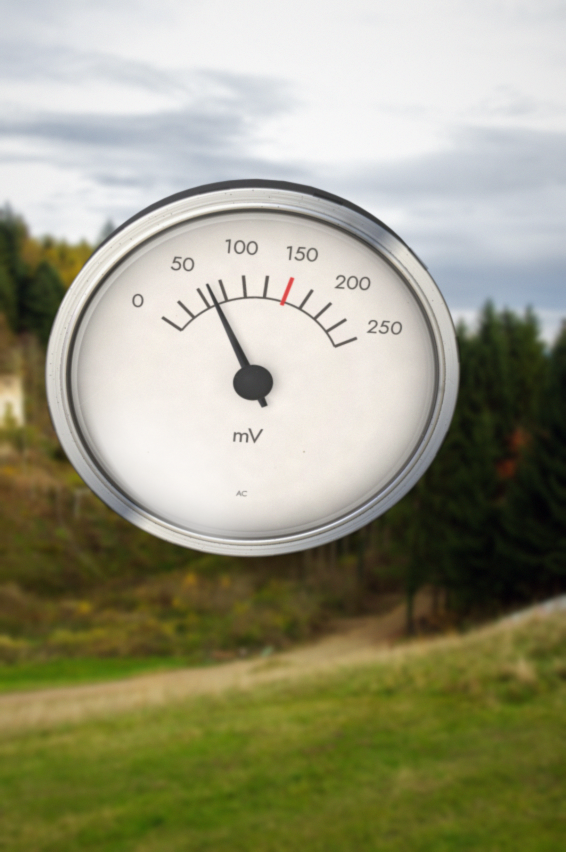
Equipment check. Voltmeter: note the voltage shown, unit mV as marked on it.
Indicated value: 62.5 mV
